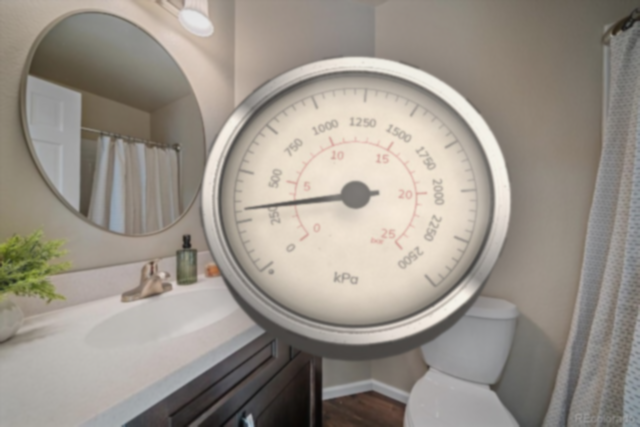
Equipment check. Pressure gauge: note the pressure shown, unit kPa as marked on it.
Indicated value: 300 kPa
